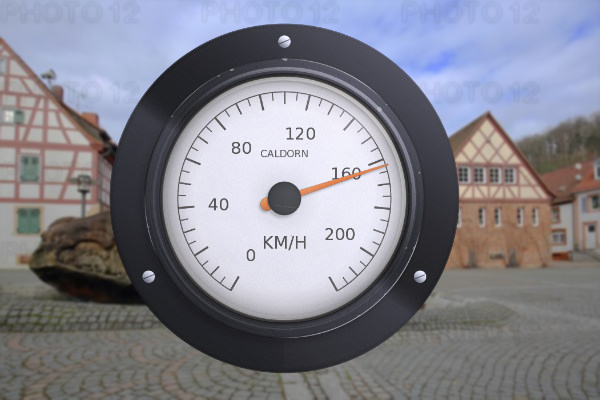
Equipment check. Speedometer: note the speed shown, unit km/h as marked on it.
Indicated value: 162.5 km/h
